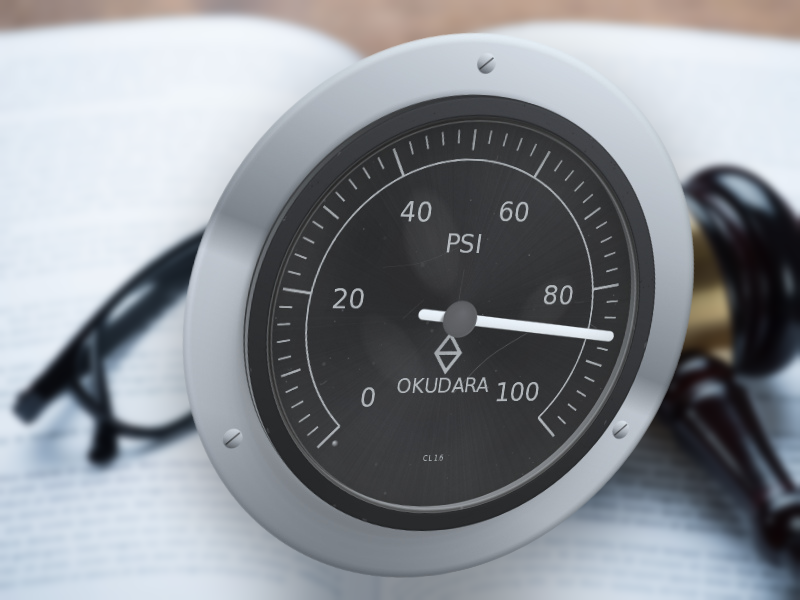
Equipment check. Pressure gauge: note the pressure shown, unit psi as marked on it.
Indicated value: 86 psi
